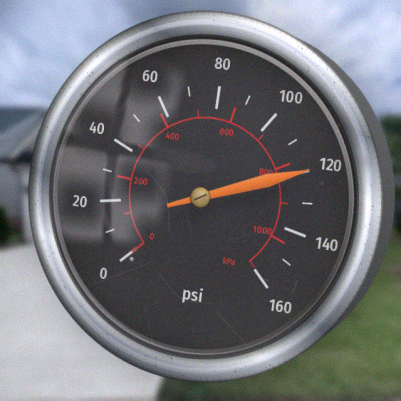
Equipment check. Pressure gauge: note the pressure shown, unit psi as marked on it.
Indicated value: 120 psi
